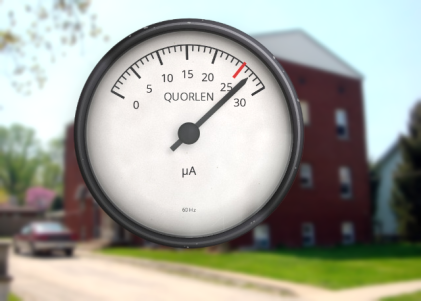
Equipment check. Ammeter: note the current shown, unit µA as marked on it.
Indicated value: 27 µA
